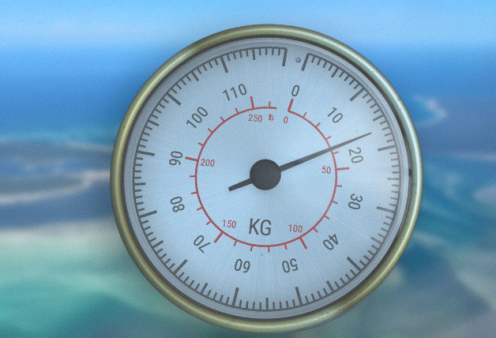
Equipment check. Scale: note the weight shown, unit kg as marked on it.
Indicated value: 17 kg
